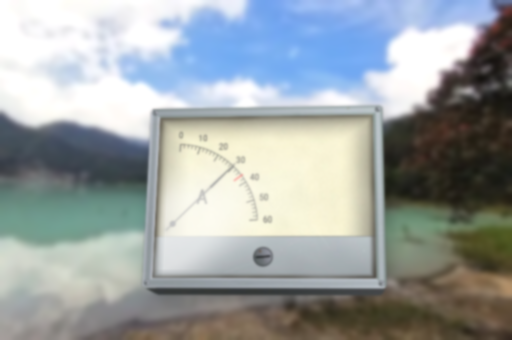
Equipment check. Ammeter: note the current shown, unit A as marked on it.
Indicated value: 30 A
